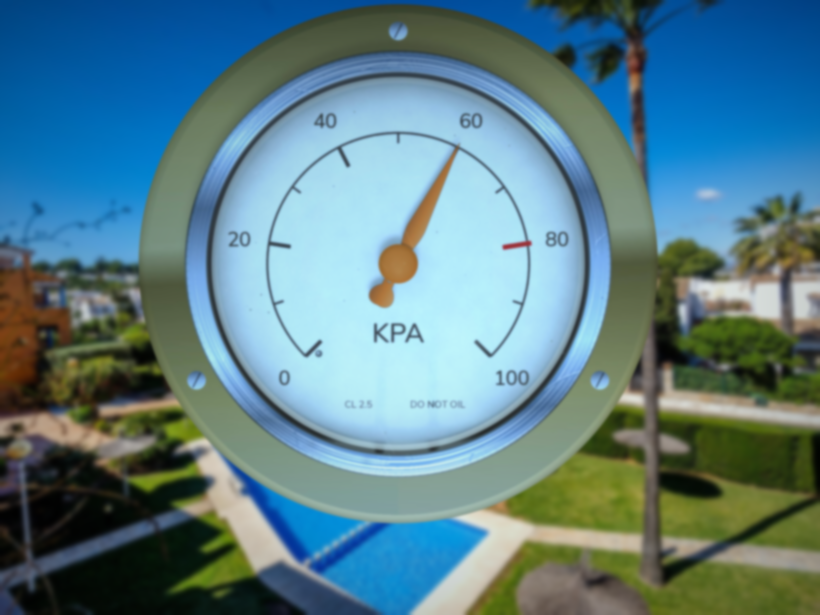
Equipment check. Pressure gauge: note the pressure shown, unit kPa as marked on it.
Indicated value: 60 kPa
